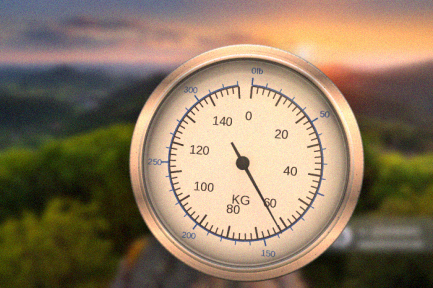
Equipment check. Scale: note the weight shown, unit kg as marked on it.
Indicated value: 62 kg
